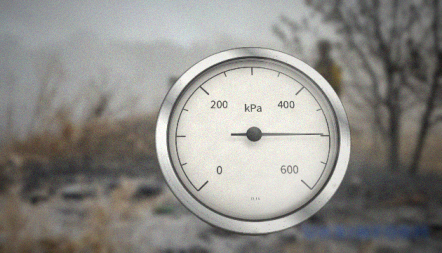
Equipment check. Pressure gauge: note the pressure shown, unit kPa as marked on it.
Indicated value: 500 kPa
